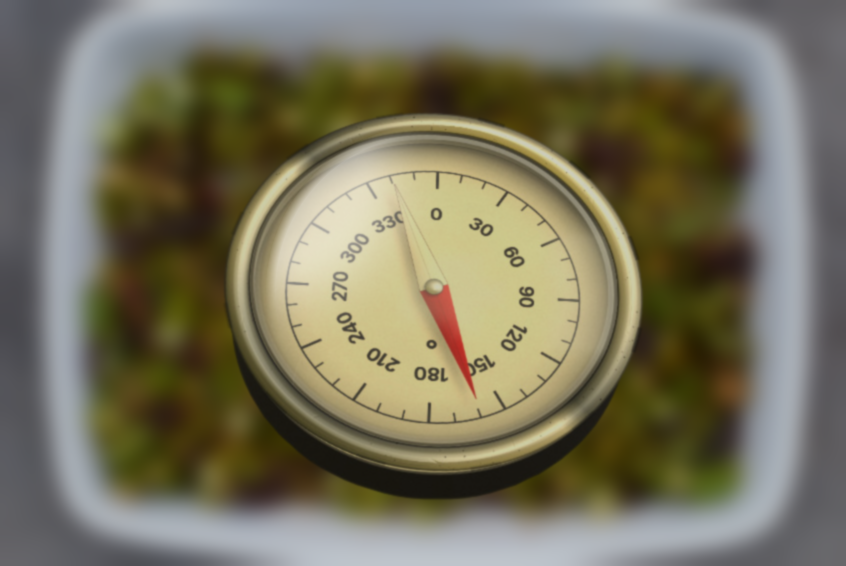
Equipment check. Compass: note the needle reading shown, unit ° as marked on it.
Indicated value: 160 °
